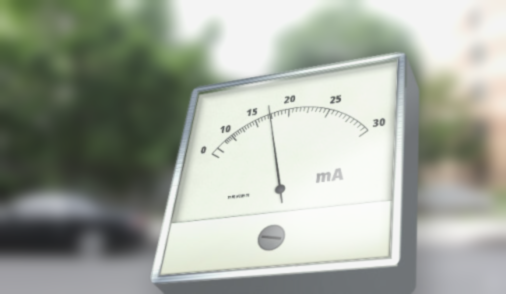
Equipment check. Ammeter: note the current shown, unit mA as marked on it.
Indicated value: 17.5 mA
